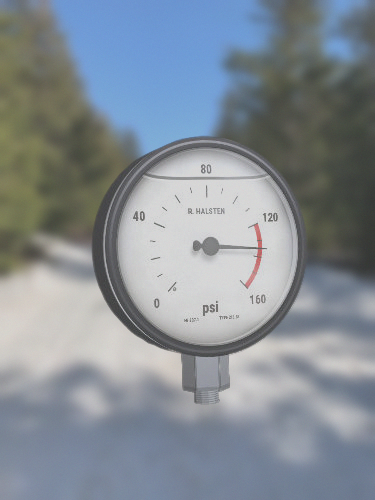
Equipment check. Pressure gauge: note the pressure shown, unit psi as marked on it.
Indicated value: 135 psi
